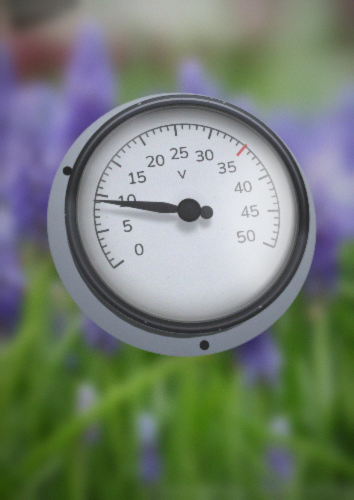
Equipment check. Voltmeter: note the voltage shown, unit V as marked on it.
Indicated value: 9 V
